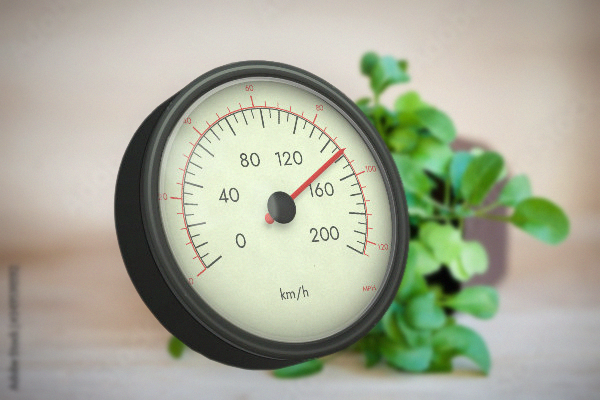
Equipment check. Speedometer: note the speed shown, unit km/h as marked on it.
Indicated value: 147.5 km/h
